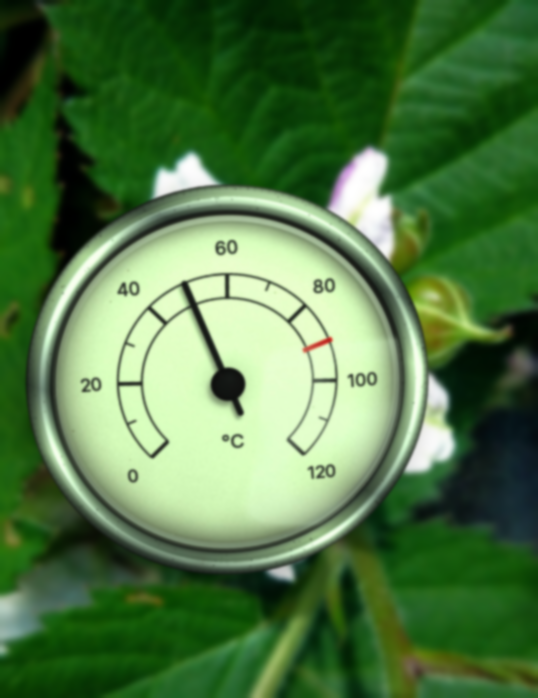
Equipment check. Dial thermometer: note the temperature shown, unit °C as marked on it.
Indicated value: 50 °C
